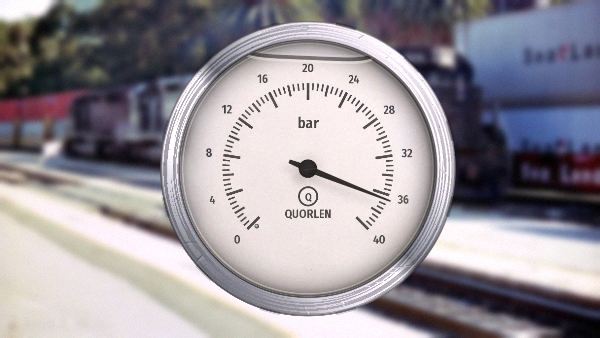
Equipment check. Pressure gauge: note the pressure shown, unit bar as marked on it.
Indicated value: 36.5 bar
